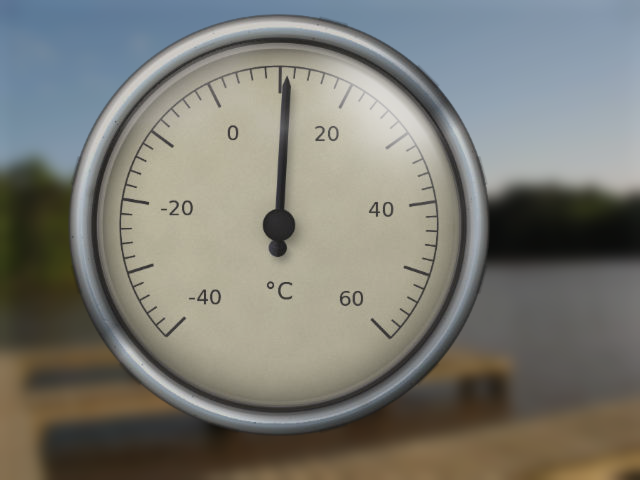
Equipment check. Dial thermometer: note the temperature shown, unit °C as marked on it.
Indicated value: 11 °C
